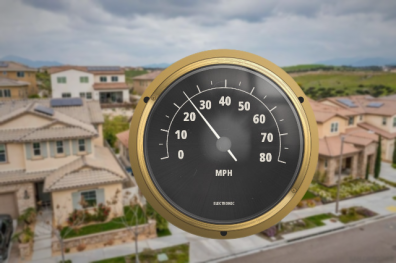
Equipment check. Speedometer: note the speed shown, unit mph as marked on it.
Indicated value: 25 mph
